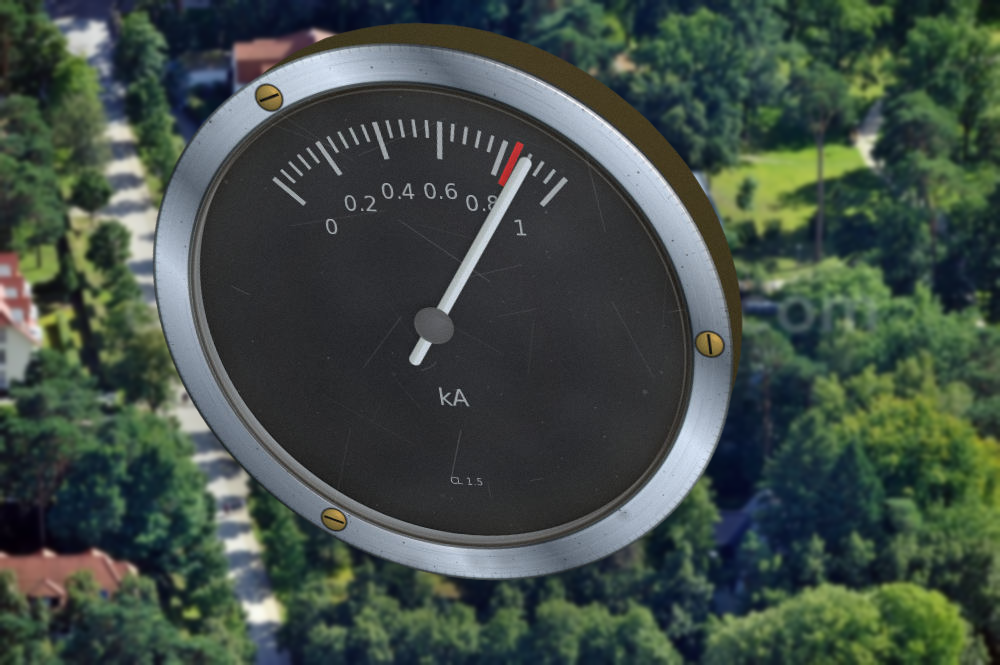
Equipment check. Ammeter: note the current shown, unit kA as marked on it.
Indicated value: 0.88 kA
